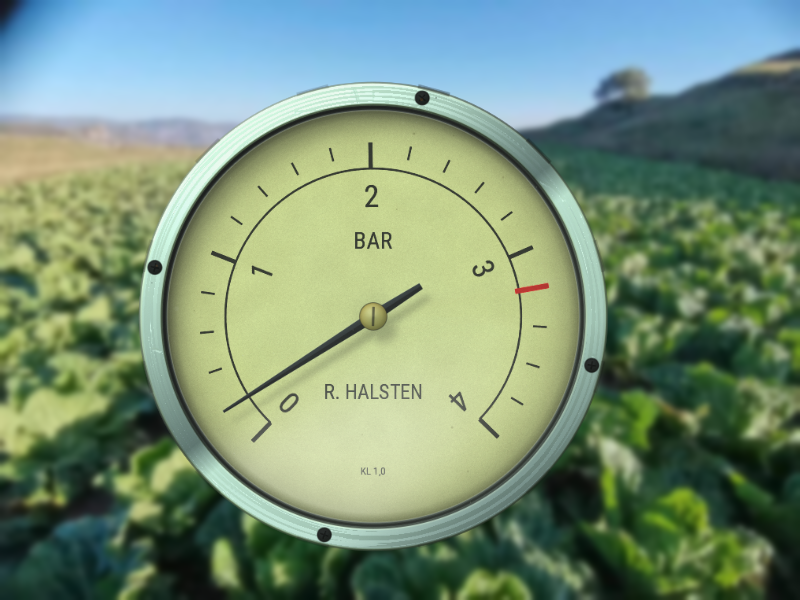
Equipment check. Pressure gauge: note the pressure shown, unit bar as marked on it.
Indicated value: 0.2 bar
